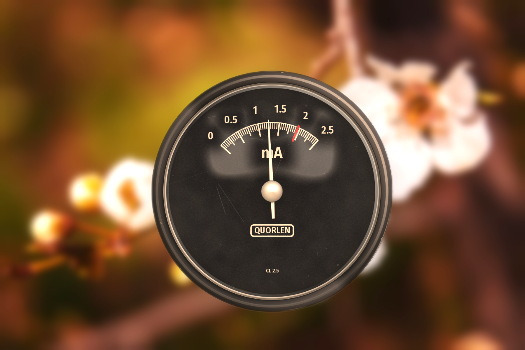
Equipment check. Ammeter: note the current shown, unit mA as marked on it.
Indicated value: 1.25 mA
